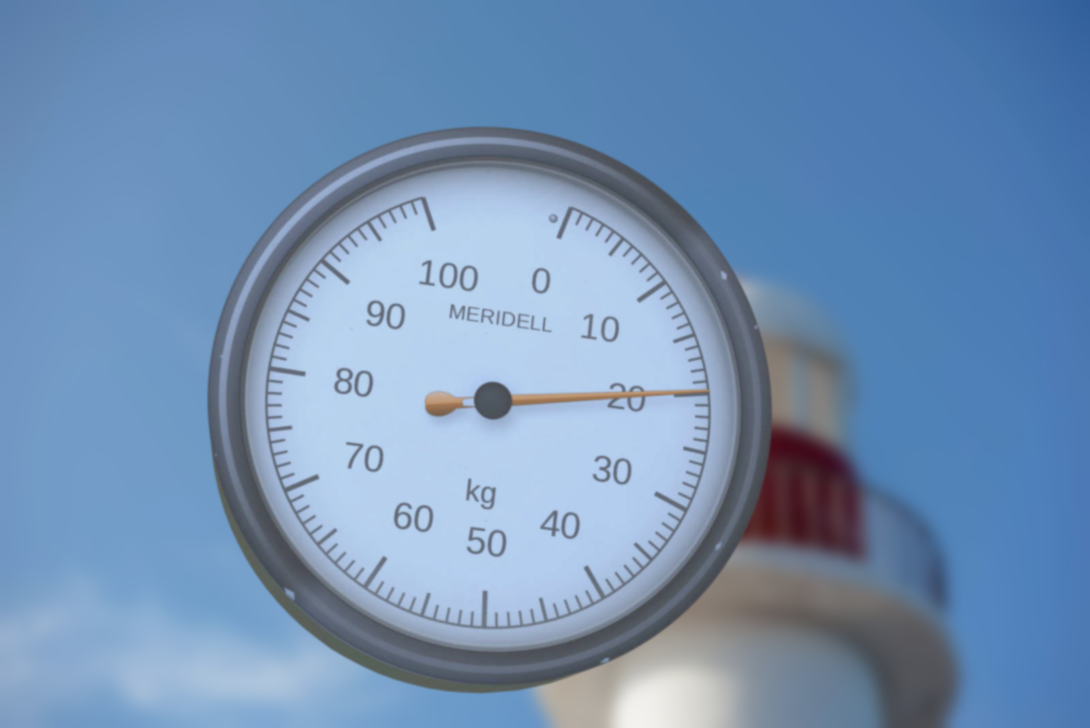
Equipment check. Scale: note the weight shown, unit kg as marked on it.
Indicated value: 20 kg
